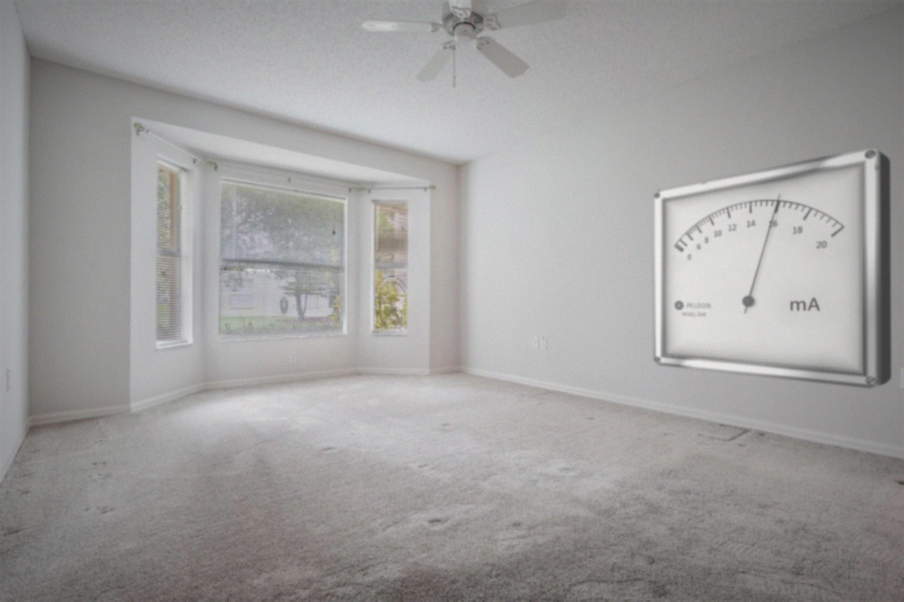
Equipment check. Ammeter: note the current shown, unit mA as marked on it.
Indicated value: 16 mA
